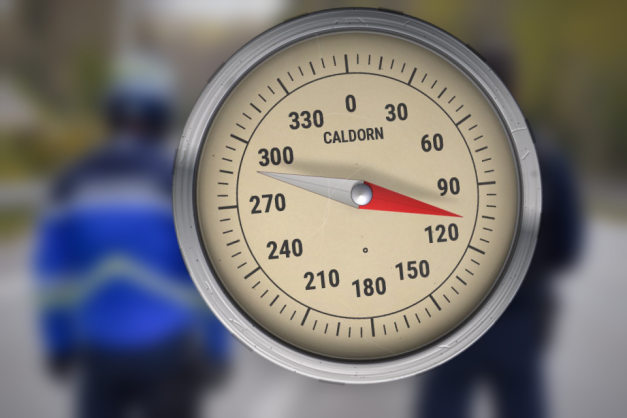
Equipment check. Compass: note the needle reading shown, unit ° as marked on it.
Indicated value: 107.5 °
